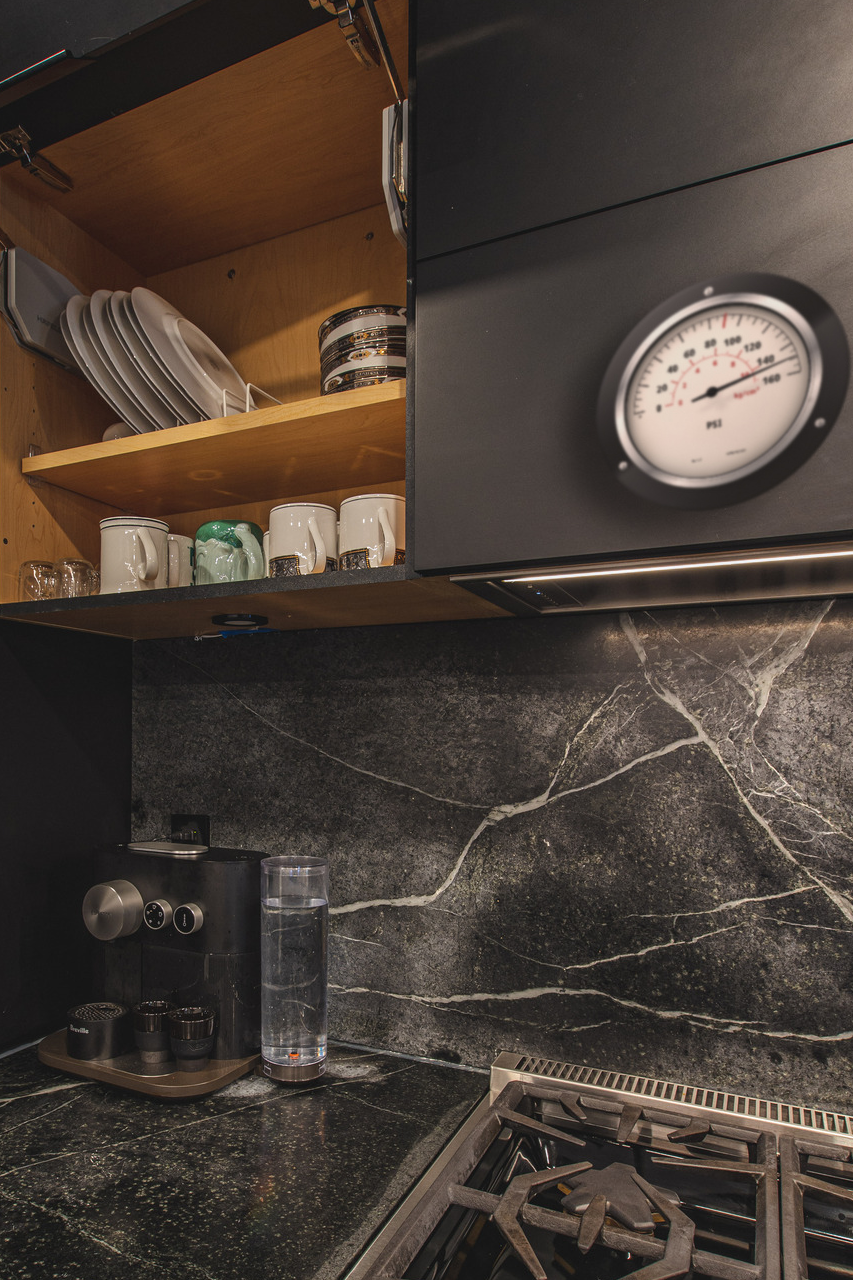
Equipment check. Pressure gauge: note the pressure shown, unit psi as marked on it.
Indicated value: 150 psi
